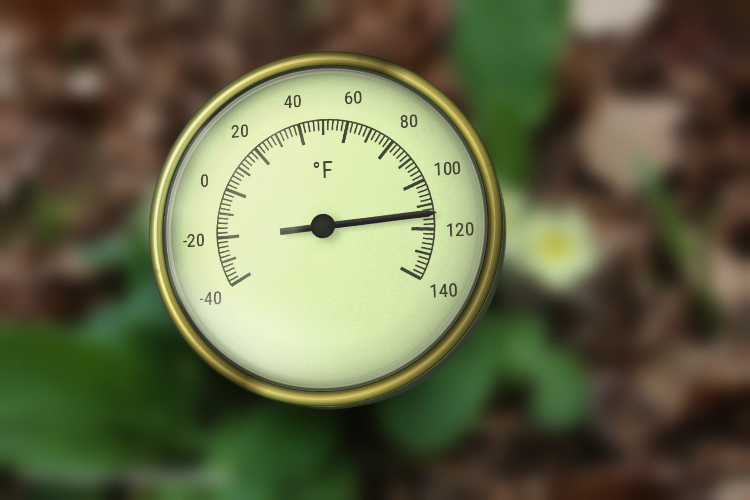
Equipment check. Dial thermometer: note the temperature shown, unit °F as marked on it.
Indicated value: 114 °F
